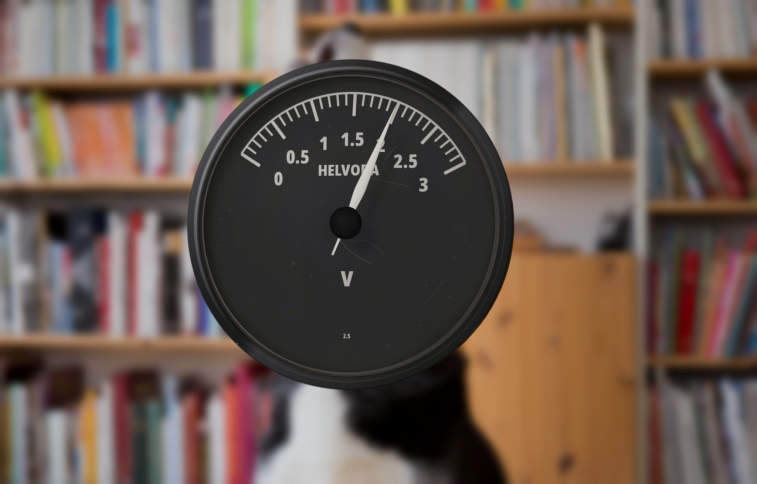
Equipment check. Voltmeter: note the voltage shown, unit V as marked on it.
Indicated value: 2 V
